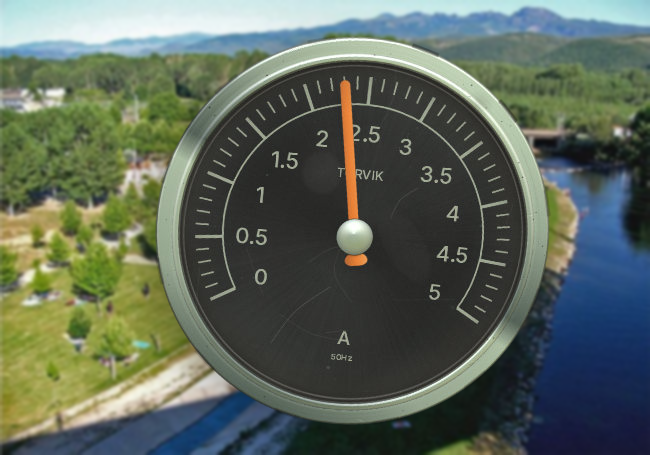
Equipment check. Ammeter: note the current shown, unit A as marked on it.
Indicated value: 2.3 A
